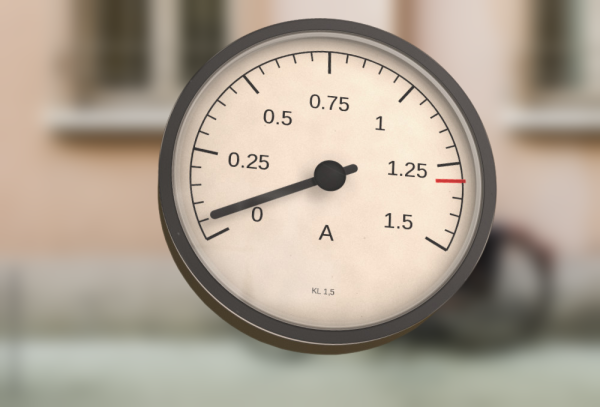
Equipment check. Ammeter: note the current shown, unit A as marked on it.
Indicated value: 0.05 A
